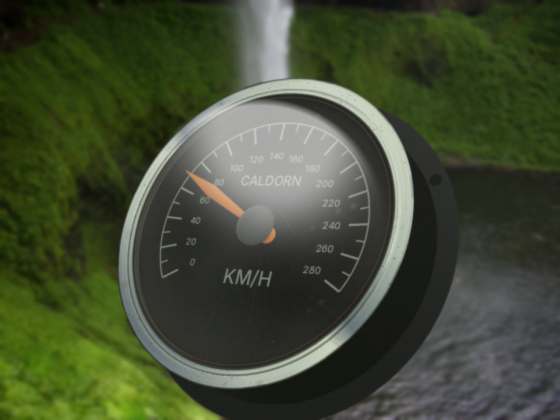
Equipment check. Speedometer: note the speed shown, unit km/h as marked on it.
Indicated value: 70 km/h
